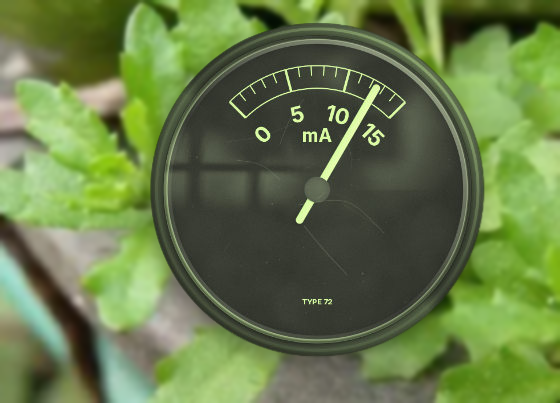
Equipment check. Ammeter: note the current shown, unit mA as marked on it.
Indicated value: 12.5 mA
